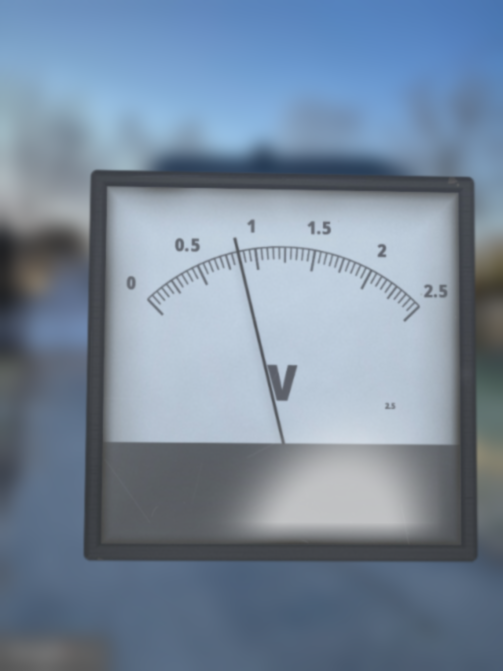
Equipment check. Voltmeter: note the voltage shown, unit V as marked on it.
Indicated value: 0.85 V
